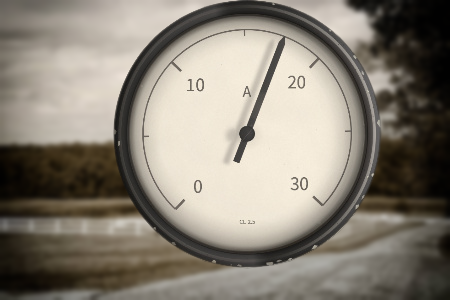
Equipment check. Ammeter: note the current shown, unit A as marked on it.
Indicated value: 17.5 A
